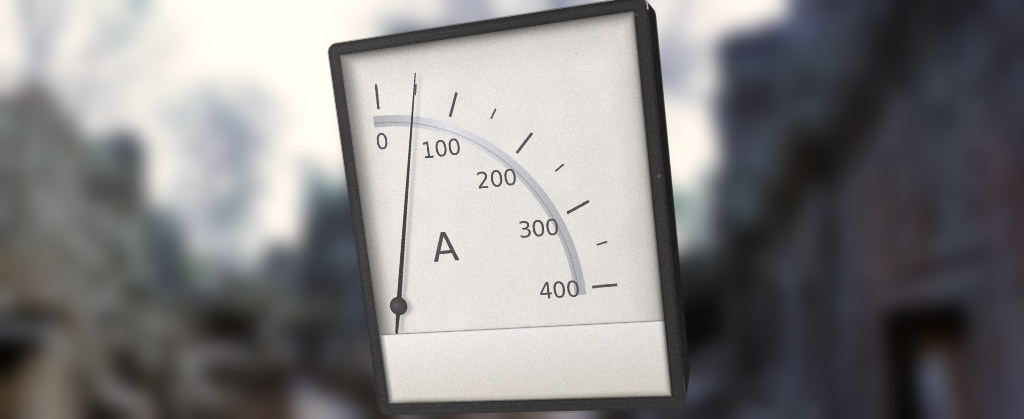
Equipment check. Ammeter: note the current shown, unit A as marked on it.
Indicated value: 50 A
